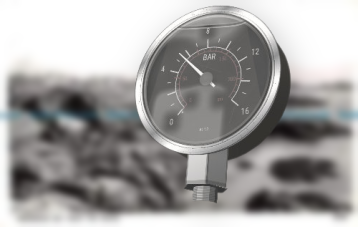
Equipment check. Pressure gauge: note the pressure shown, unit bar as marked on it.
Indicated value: 5.5 bar
